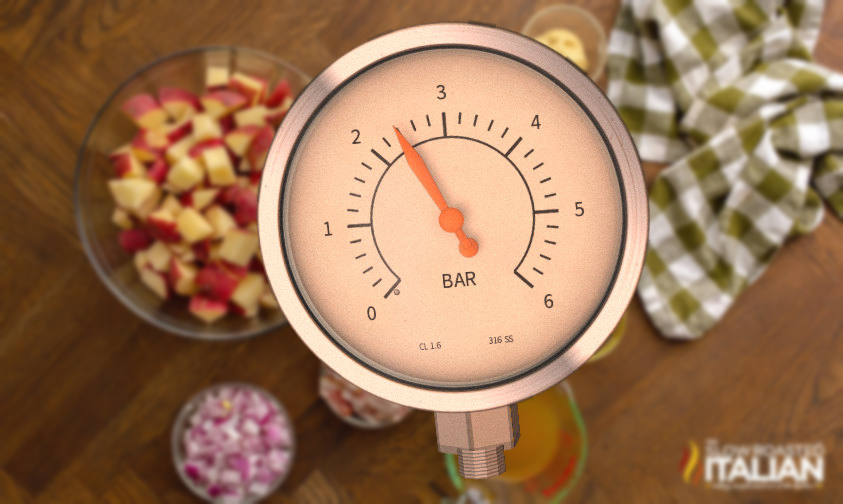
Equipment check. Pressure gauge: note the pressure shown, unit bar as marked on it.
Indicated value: 2.4 bar
